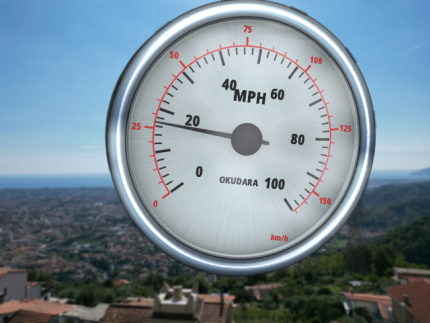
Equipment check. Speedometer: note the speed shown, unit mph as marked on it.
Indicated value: 17 mph
